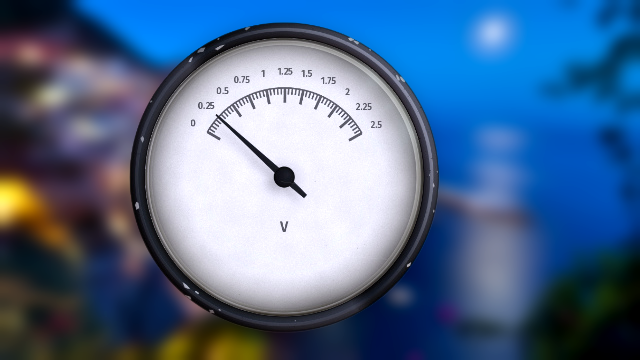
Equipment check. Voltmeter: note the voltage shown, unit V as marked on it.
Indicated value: 0.25 V
